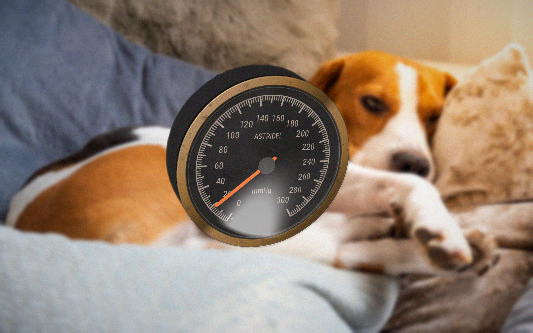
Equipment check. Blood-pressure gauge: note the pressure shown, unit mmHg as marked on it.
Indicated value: 20 mmHg
